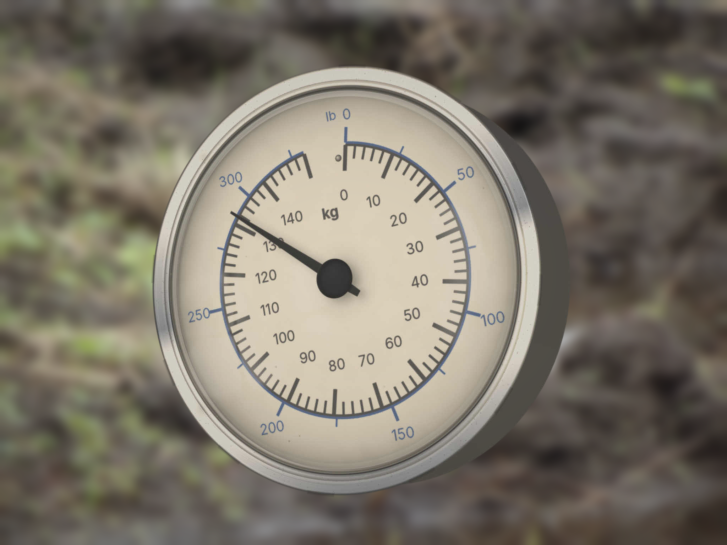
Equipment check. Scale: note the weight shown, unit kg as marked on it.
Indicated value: 132 kg
